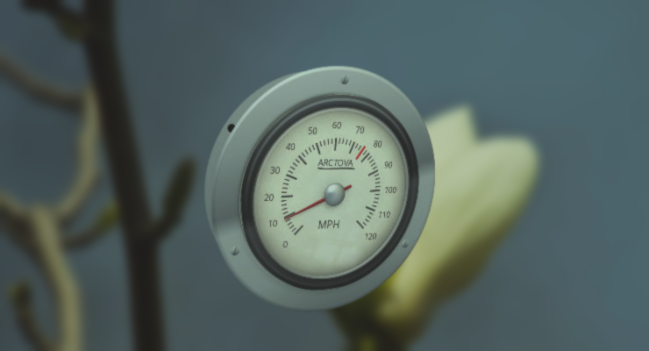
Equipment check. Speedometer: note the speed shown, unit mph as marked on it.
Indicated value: 10 mph
